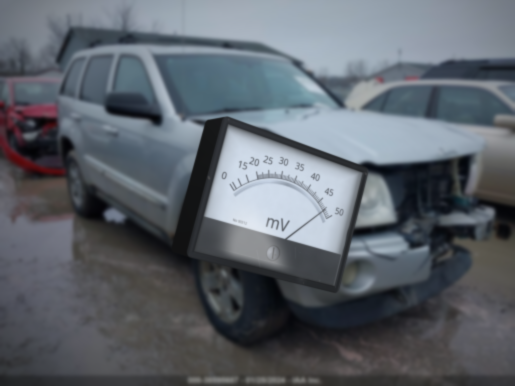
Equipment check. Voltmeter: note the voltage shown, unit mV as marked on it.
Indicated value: 47.5 mV
